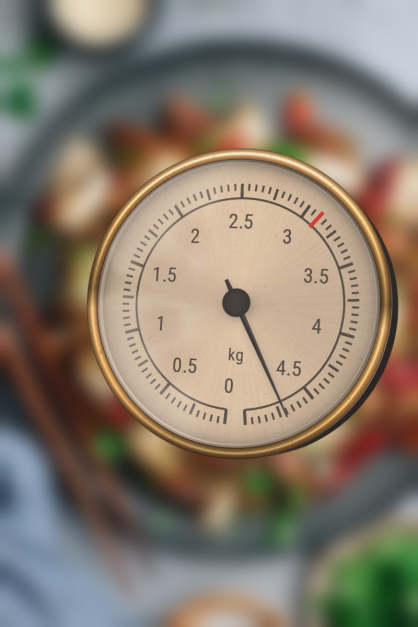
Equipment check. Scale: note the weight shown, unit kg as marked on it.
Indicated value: 4.7 kg
